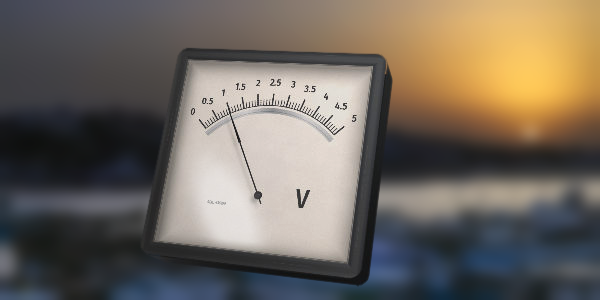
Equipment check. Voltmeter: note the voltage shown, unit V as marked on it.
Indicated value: 1 V
